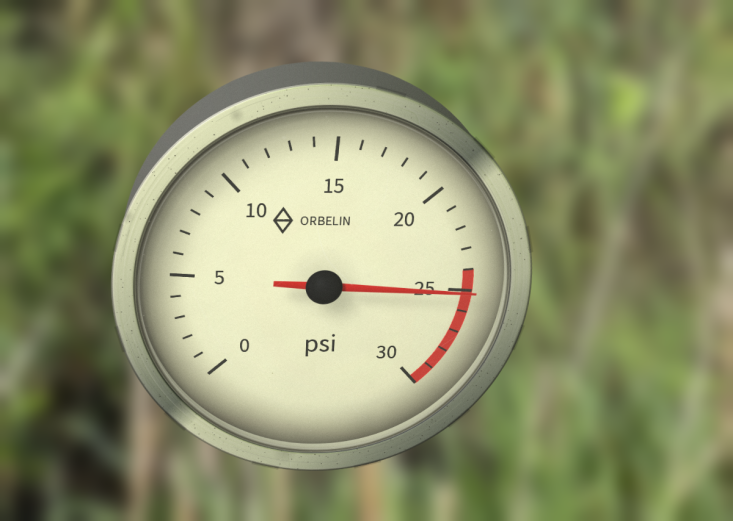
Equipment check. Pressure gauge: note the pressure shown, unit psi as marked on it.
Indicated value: 25 psi
